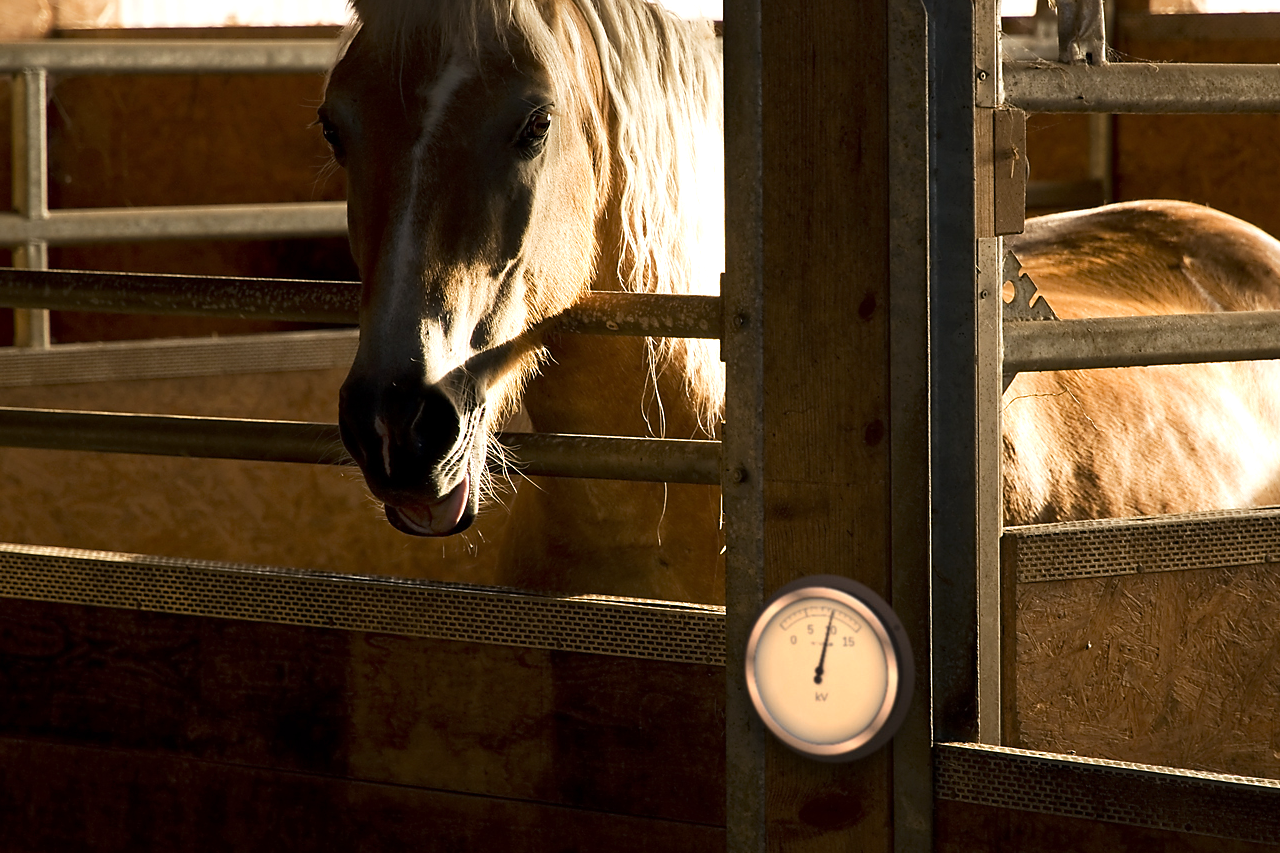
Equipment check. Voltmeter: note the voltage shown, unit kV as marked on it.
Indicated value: 10 kV
